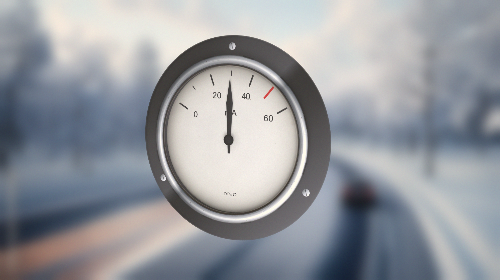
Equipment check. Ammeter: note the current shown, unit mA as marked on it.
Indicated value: 30 mA
